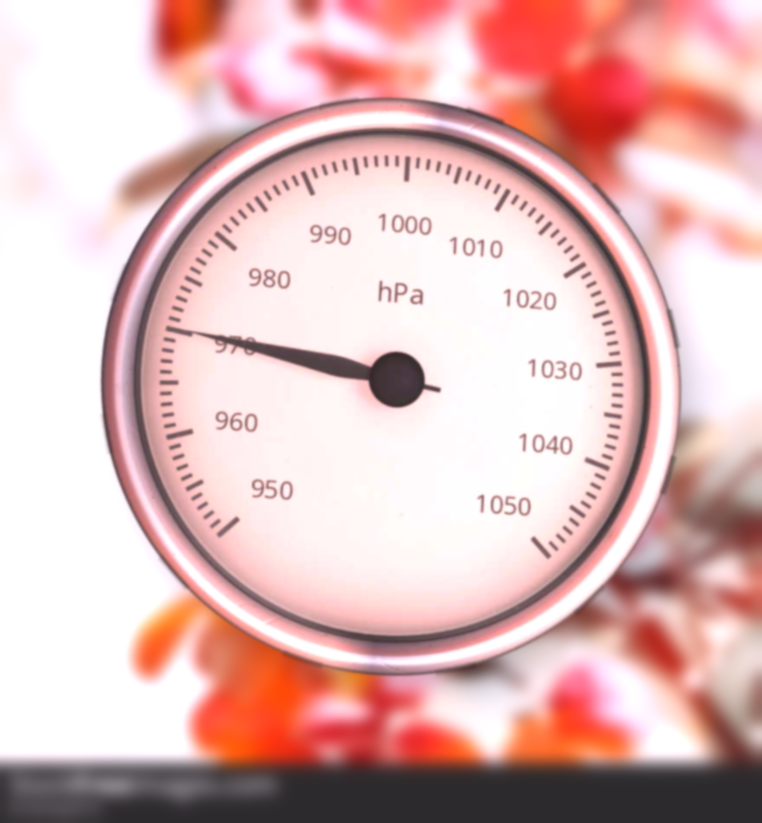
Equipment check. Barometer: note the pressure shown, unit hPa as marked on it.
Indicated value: 970 hPa
